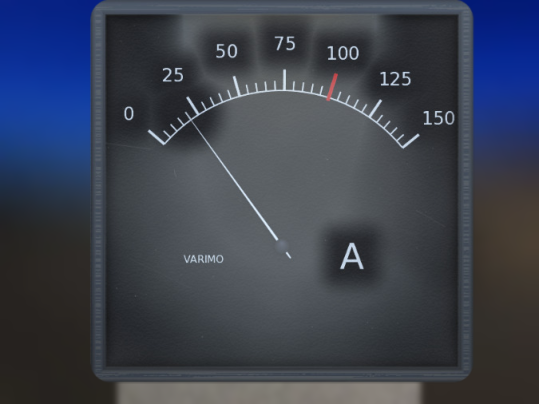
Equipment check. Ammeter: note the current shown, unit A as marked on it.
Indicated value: 20 A
